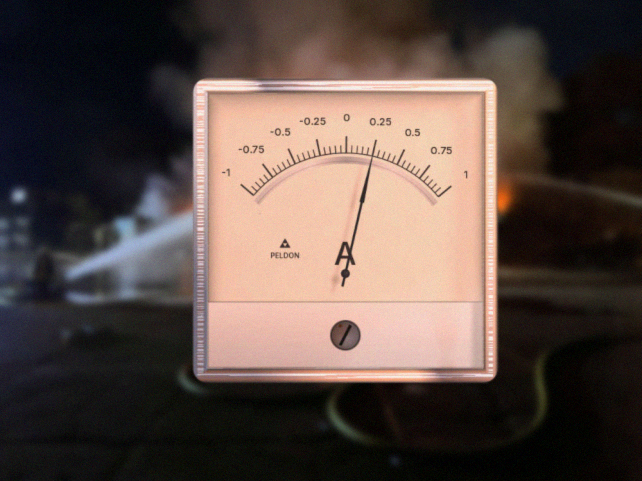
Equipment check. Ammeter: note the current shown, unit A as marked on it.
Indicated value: 0.25 A
